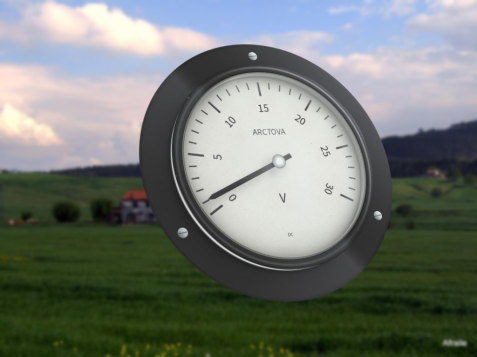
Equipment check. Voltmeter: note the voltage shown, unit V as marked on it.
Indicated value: 1 V
